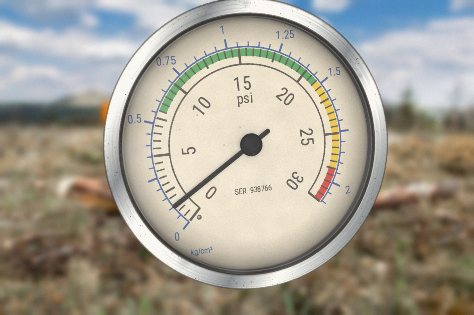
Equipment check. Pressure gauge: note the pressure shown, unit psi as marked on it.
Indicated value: 1.5 psi
